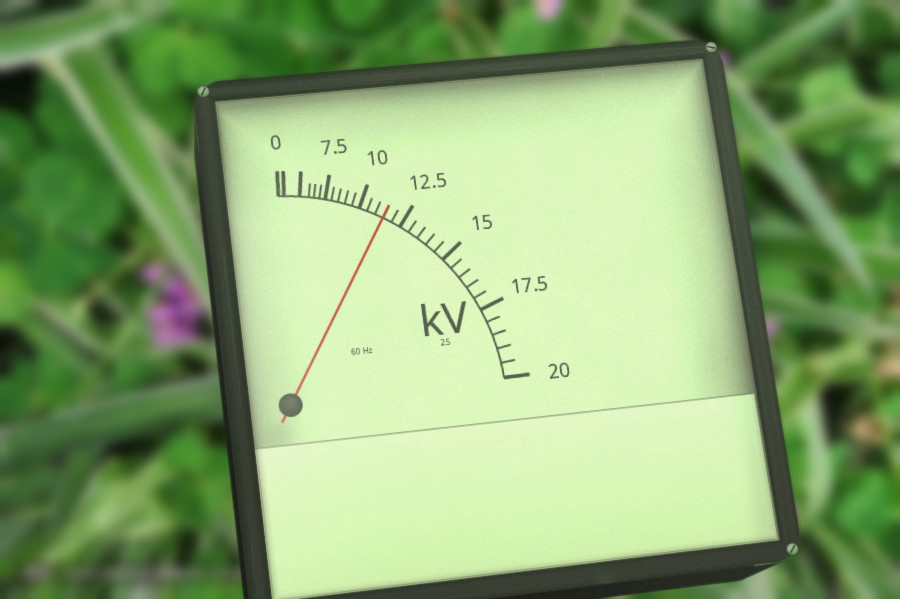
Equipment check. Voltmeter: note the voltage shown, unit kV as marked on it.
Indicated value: 11.5 kV
